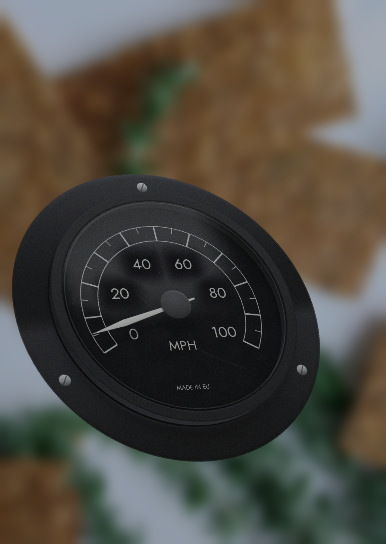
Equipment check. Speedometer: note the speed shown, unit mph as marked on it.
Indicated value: 5 mph
